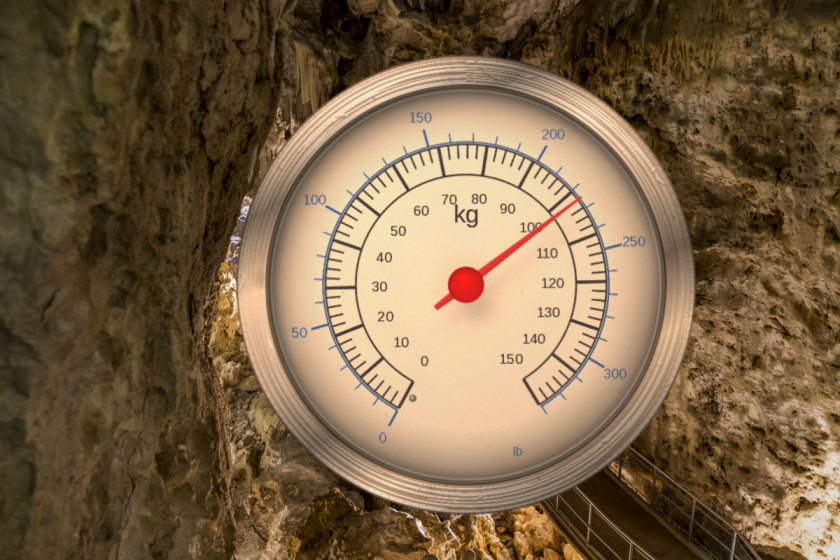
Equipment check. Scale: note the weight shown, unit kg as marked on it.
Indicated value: 102 kg
